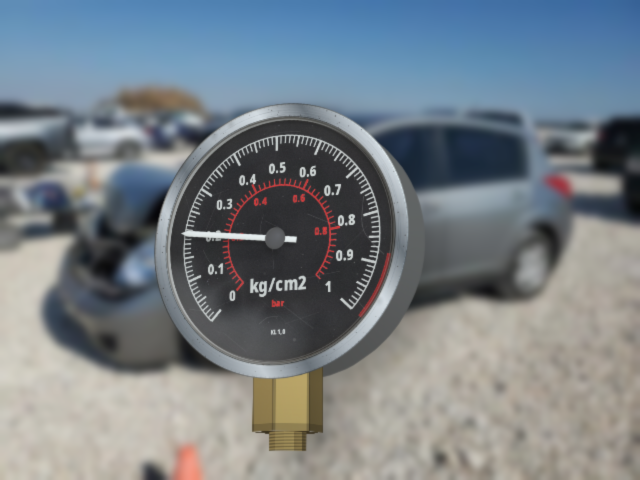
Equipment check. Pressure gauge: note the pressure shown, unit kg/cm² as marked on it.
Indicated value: 0.2 kg/cm²
